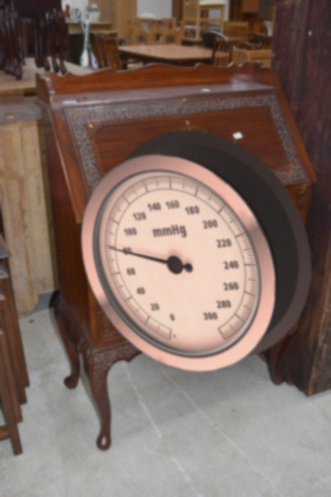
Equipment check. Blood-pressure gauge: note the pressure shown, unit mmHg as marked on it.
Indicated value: 80 mmHg
